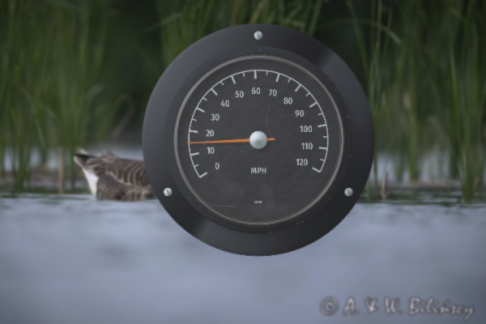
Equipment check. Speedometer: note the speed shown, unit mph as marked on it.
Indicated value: 15 mph
